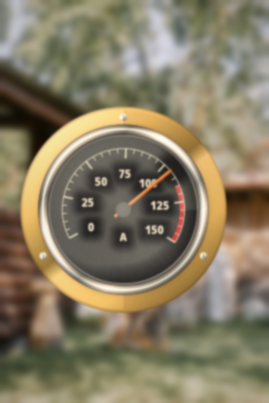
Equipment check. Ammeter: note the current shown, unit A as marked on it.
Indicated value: 105 A
